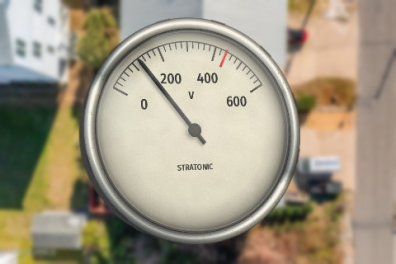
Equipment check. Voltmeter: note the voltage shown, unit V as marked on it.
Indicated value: 120 V
